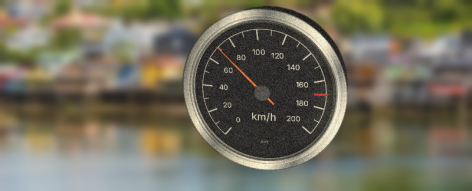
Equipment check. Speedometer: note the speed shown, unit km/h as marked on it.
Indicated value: 70 km/h
